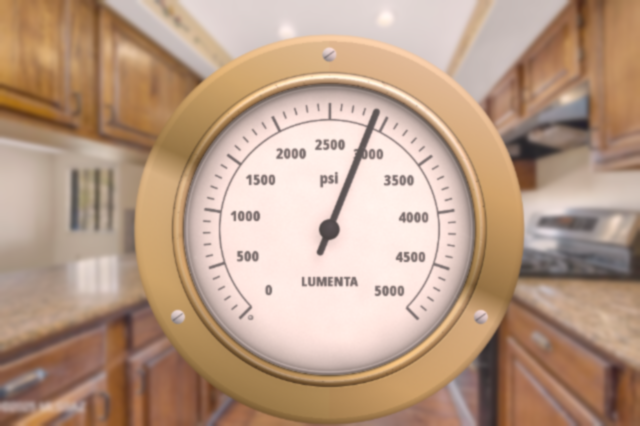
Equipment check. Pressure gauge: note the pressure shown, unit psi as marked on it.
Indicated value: 2900 psi
